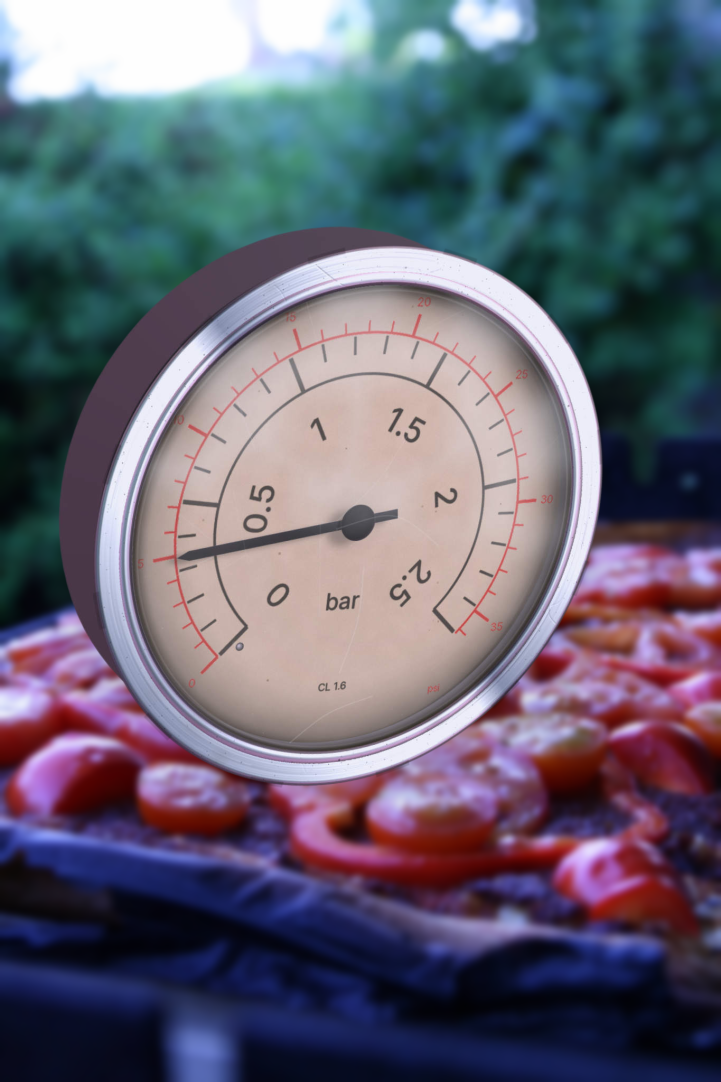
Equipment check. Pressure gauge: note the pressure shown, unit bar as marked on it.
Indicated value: 0.35 bar
